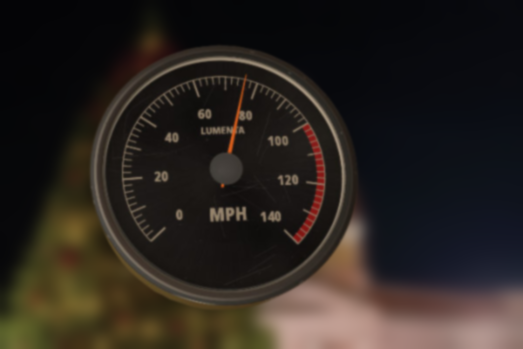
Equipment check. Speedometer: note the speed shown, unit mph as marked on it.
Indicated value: 76 mph
